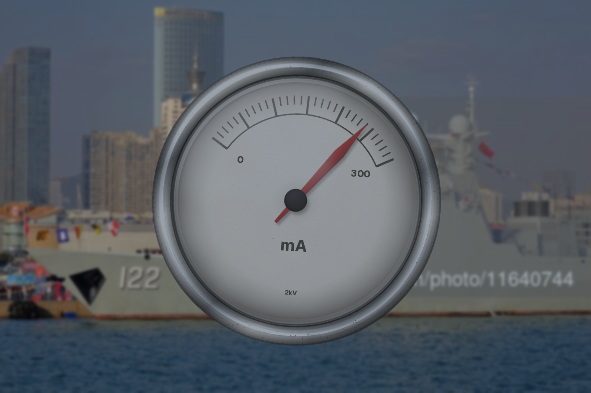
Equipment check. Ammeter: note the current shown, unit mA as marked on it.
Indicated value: 240 mA
